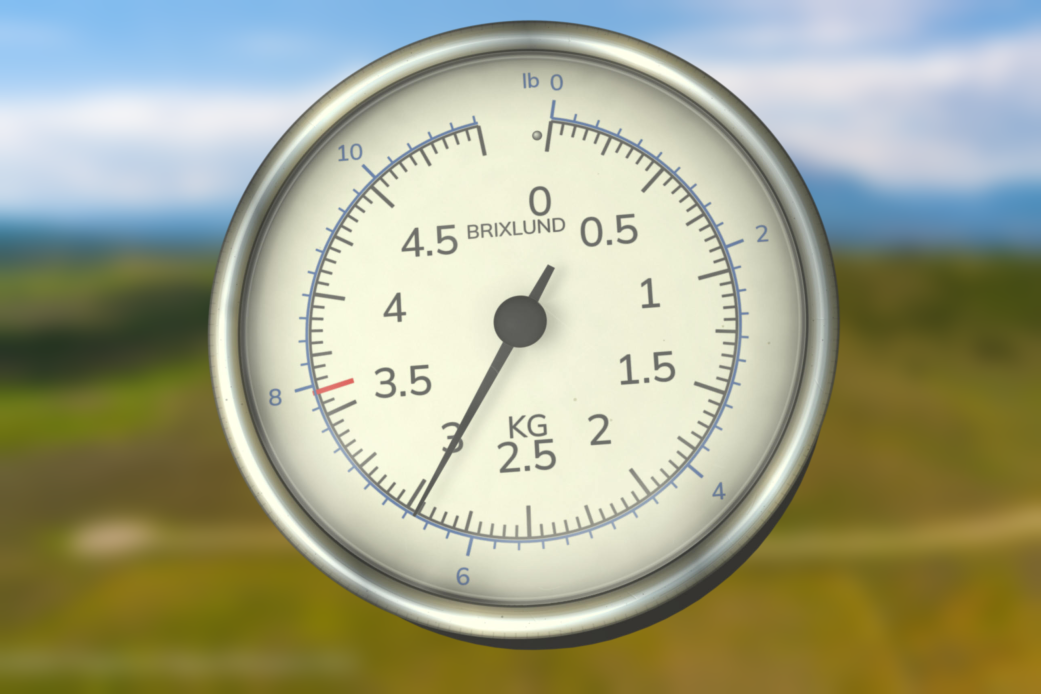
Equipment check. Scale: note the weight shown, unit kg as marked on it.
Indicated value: 2.95 kg
